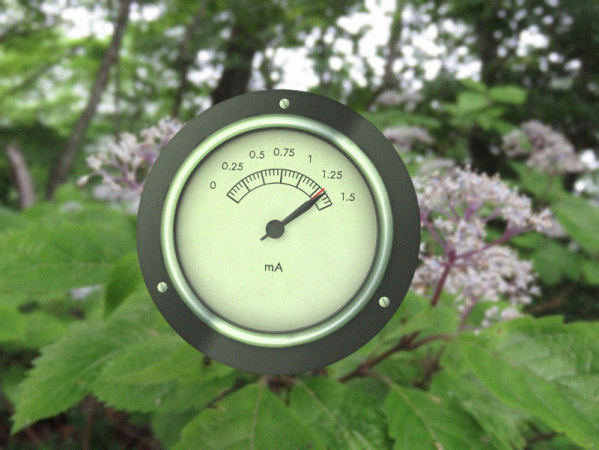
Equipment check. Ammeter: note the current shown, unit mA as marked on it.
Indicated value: 1.35 mA
